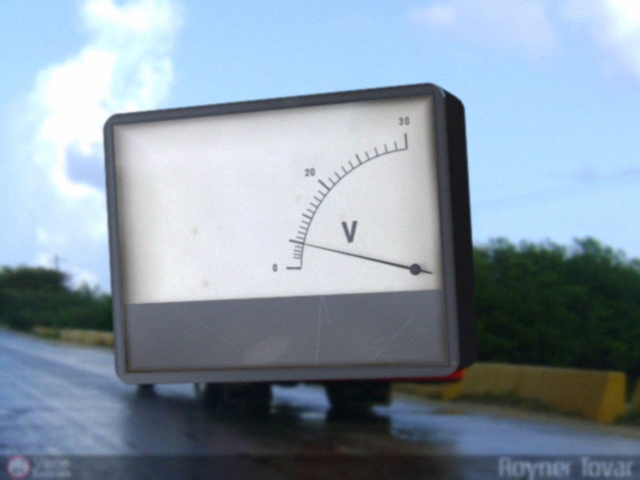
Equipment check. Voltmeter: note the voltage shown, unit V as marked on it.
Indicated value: 10 V
